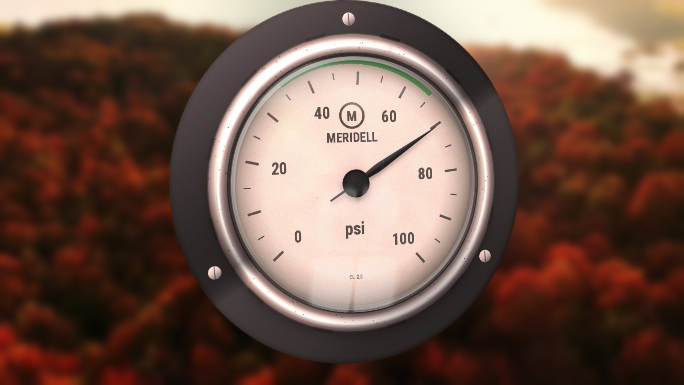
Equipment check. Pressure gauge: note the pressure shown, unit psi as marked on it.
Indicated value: 70 psi
